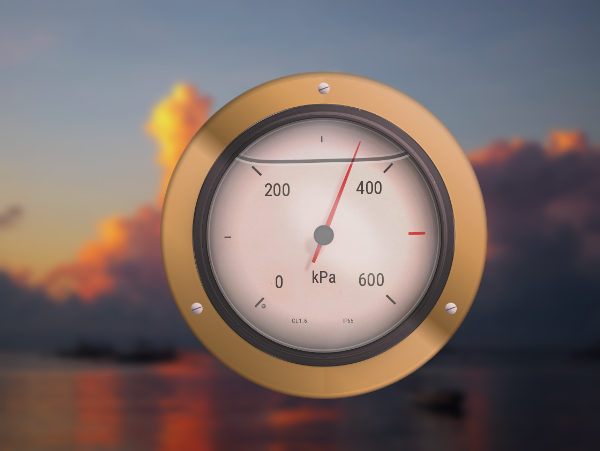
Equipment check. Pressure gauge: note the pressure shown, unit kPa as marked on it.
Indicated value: 350 kPa
